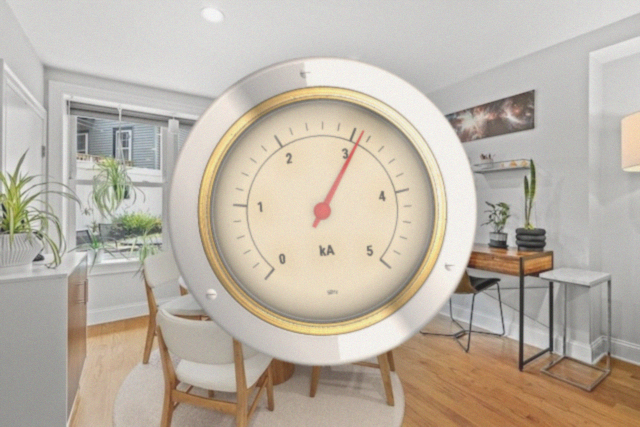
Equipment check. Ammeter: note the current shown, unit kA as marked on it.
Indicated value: 3.1 kA
